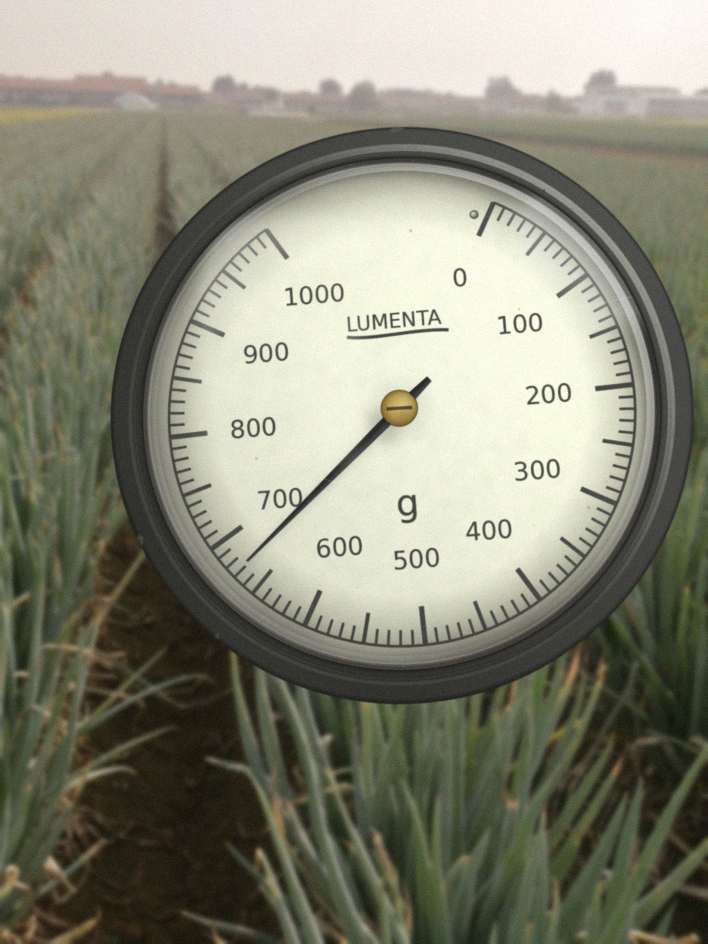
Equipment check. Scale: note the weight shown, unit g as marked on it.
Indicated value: 670 g
